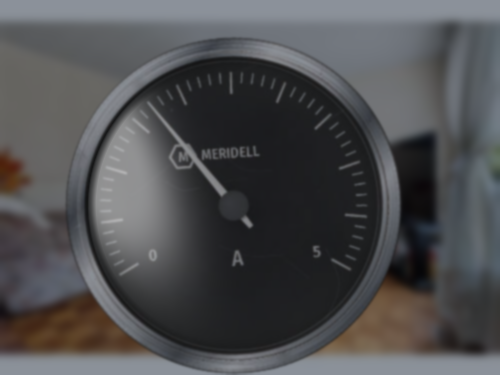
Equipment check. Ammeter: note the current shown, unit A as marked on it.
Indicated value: 1.7 A
